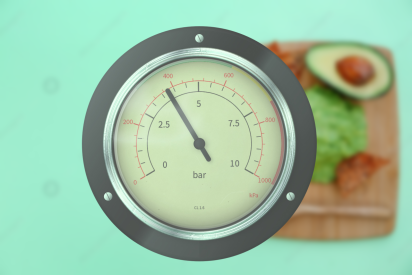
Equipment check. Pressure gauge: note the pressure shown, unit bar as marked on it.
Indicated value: 3.75 bar
